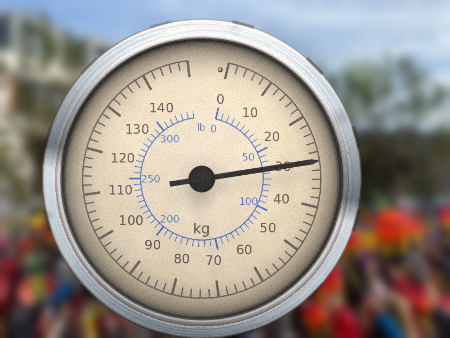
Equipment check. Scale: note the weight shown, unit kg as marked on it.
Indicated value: 30 kg
